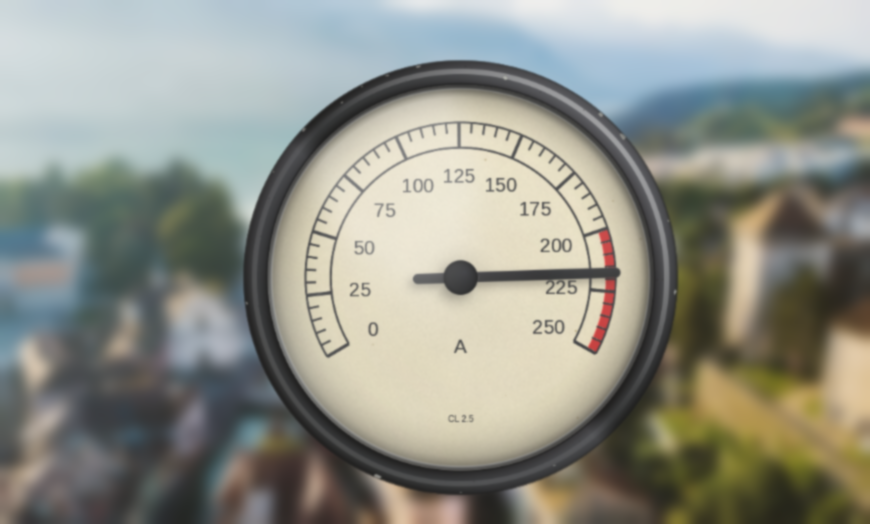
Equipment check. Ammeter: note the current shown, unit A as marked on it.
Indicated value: 217.5 A
